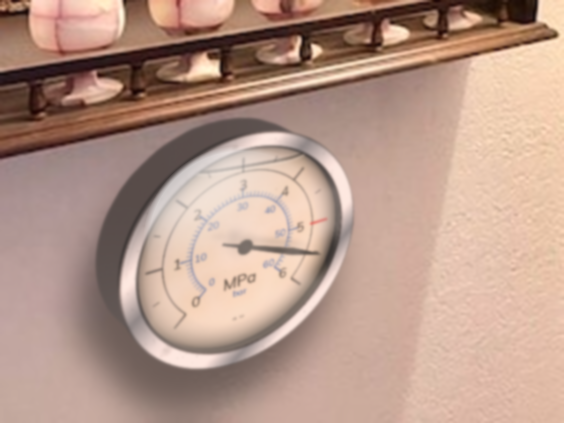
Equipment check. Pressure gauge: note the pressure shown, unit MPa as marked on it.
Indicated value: 5.5 MPa
